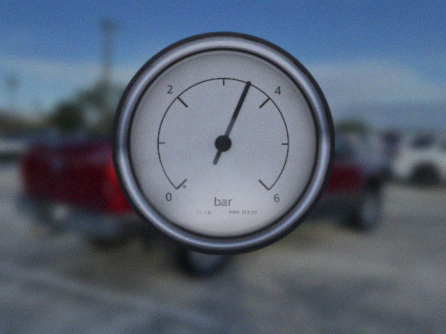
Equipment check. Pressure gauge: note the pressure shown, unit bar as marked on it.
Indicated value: 3.5 bar
